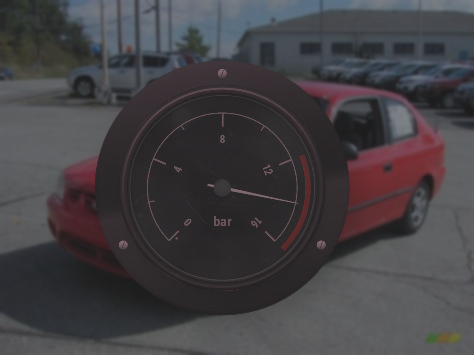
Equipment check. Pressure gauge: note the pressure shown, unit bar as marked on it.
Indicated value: 14 bar
